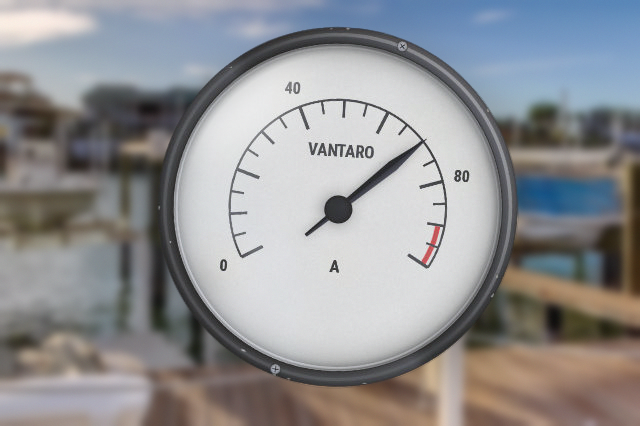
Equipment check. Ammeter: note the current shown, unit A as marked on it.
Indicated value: 70 A
